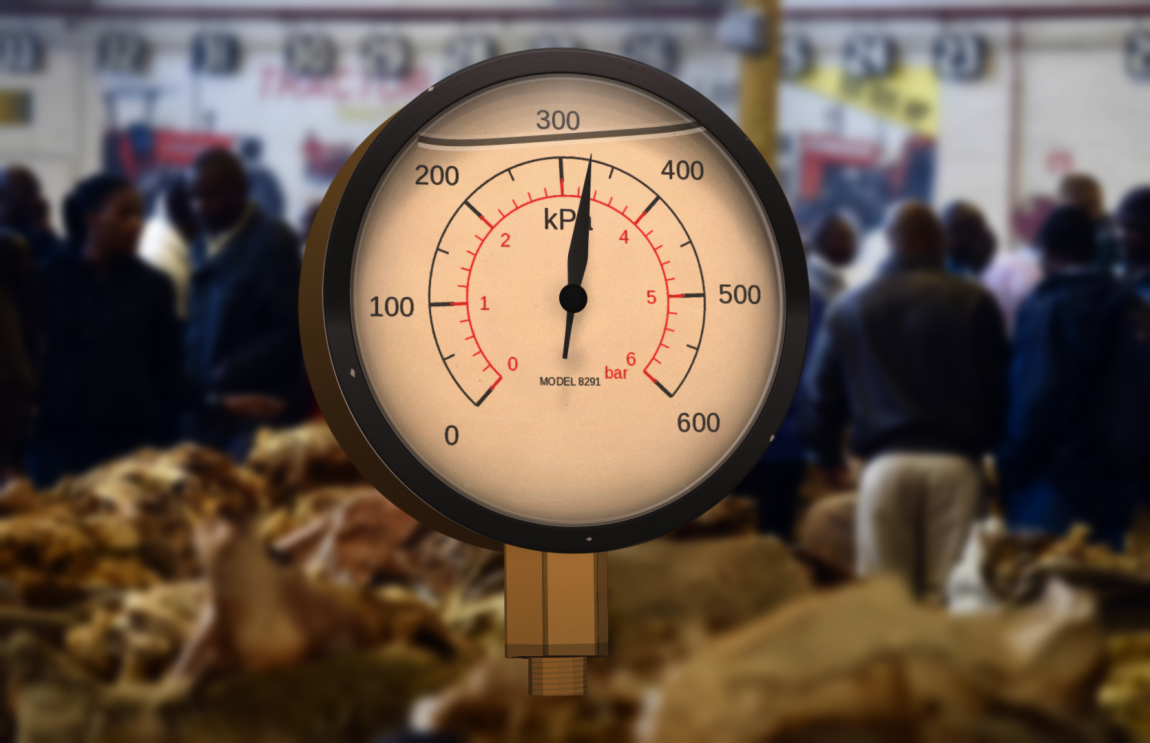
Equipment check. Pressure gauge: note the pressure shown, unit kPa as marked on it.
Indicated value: 325 kPa
